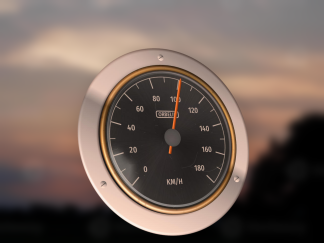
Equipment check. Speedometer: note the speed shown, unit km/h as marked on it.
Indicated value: 100 km/h
